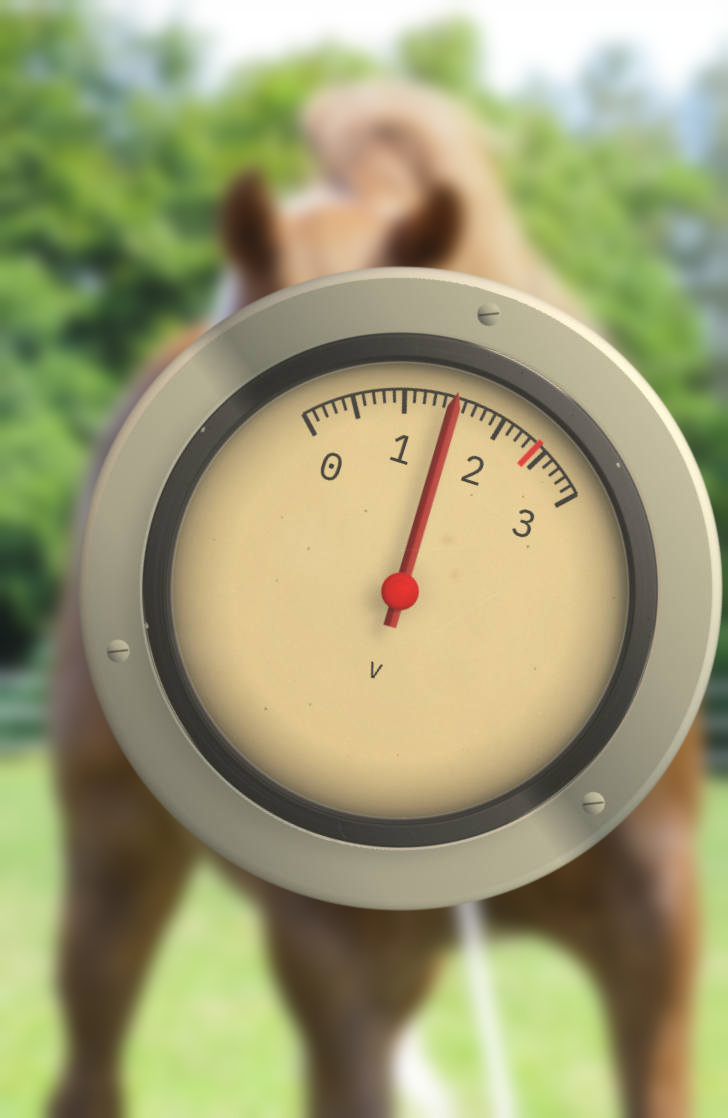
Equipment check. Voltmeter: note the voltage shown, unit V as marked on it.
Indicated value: 1.5 V
